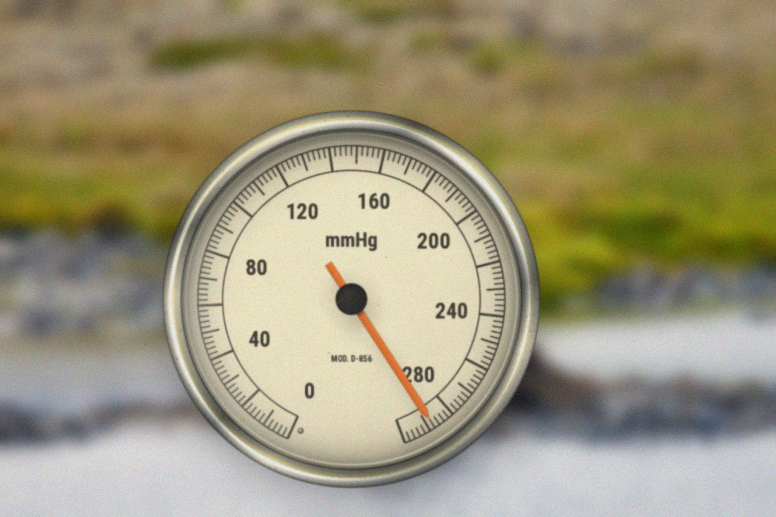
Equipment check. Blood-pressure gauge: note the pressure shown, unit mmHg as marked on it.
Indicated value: 288 mmHg
